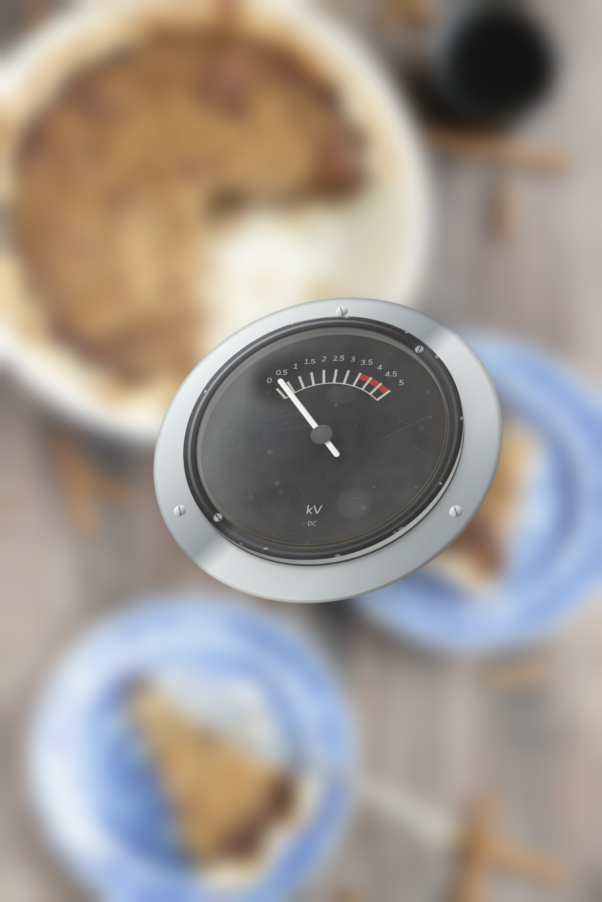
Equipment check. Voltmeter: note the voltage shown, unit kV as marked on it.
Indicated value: 0.25 kV
